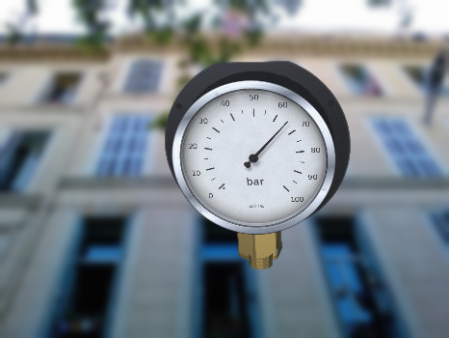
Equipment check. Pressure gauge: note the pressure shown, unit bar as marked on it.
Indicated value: 65 bar
